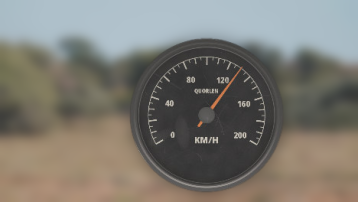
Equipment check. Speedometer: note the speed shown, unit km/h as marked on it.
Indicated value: 130 km/h
